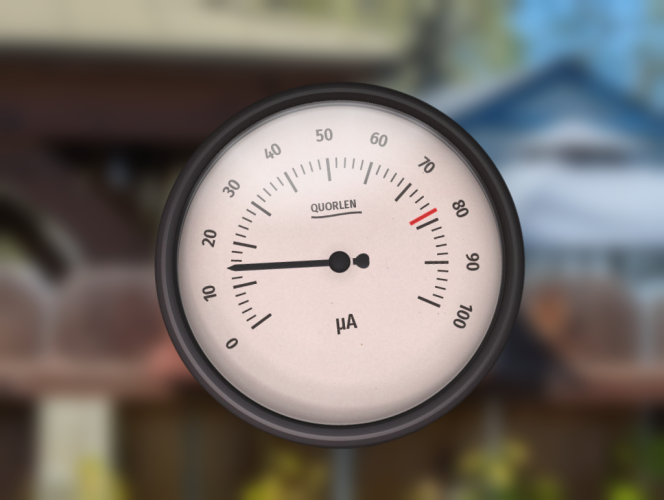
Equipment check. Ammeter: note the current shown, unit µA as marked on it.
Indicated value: 14 µA
